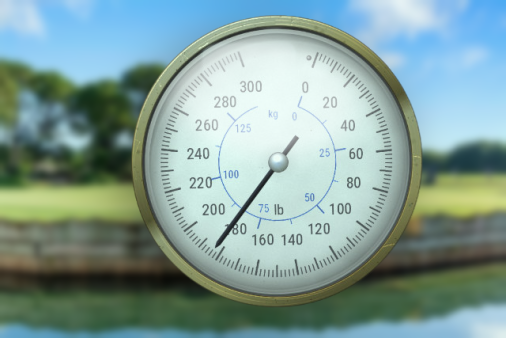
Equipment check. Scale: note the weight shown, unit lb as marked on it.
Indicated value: 184 lb
